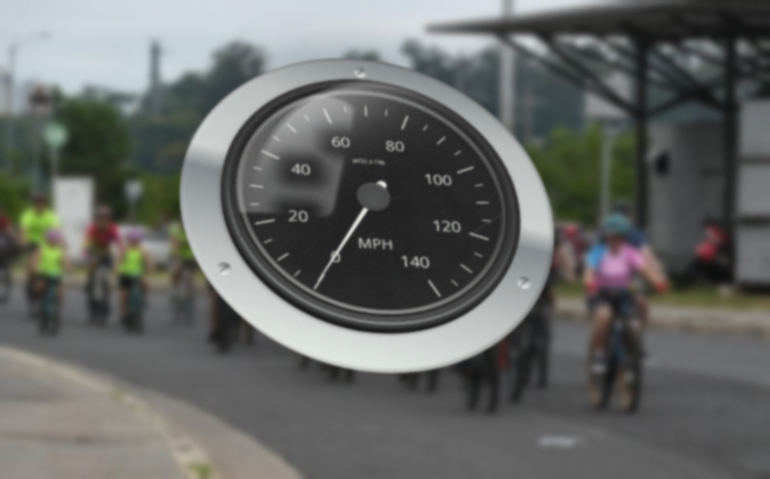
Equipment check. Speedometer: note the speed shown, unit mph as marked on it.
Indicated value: 0 mph
